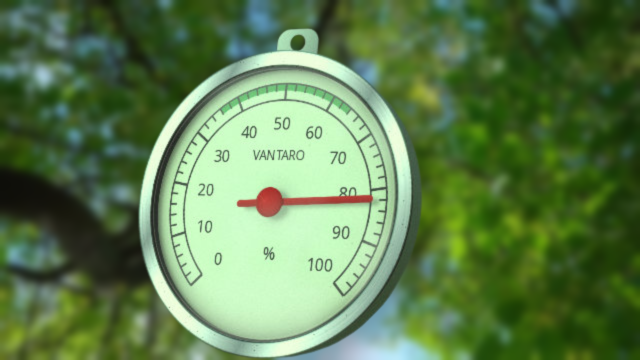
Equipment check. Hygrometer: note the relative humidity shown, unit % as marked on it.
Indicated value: 82 %
